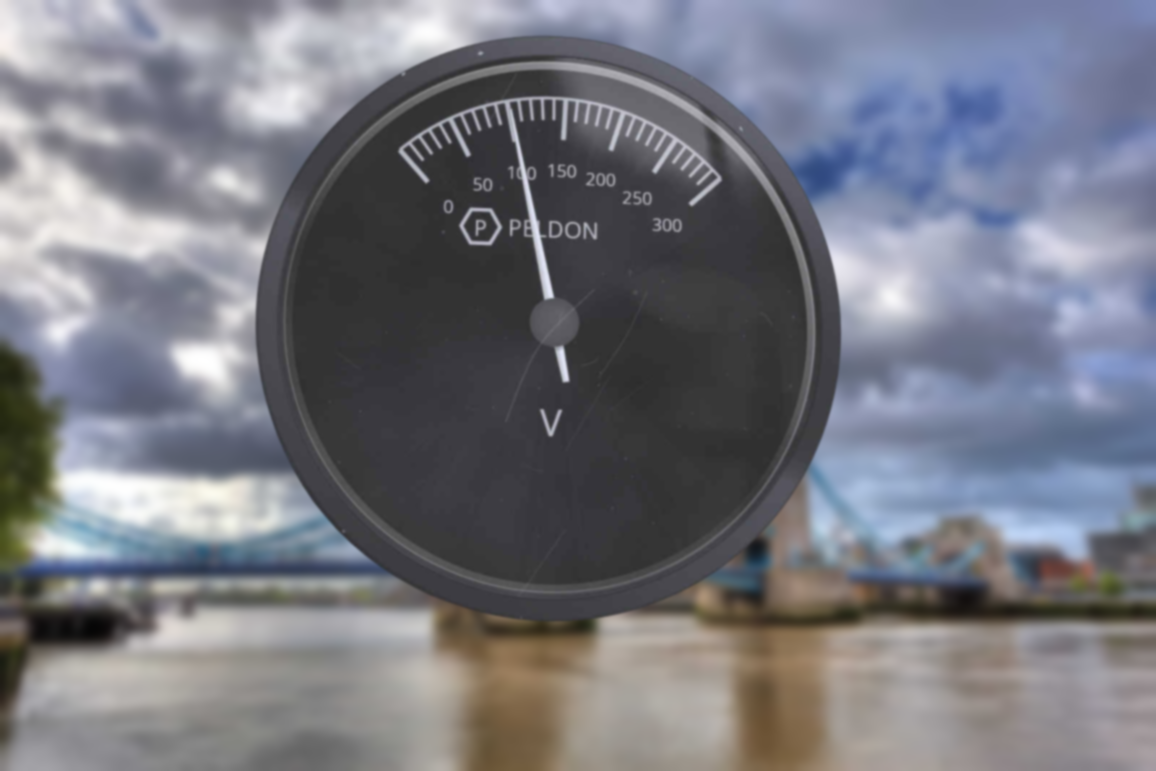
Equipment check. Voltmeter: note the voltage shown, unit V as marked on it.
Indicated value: 100 V
